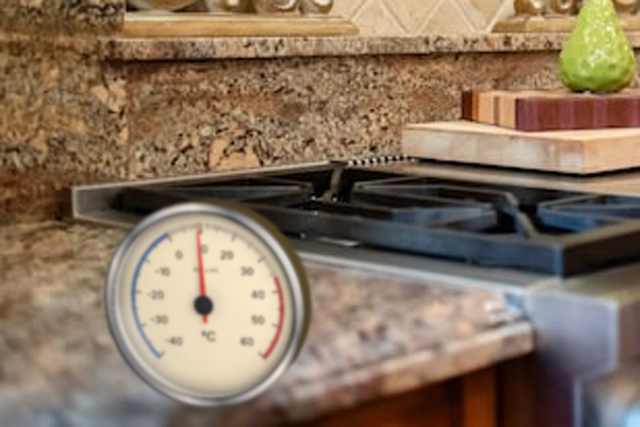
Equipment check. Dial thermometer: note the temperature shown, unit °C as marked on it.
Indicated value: 10 °C
